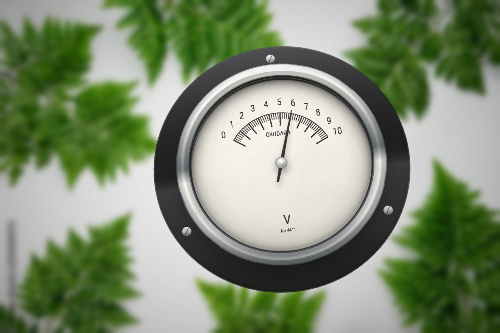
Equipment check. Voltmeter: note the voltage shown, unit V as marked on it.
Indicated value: 6 V
